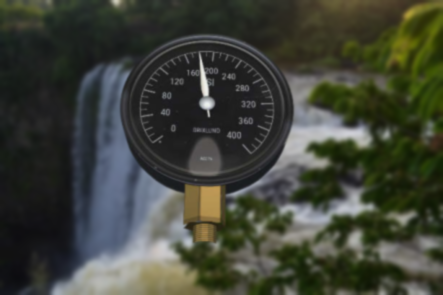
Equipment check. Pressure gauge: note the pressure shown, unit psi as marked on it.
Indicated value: 180 psi
